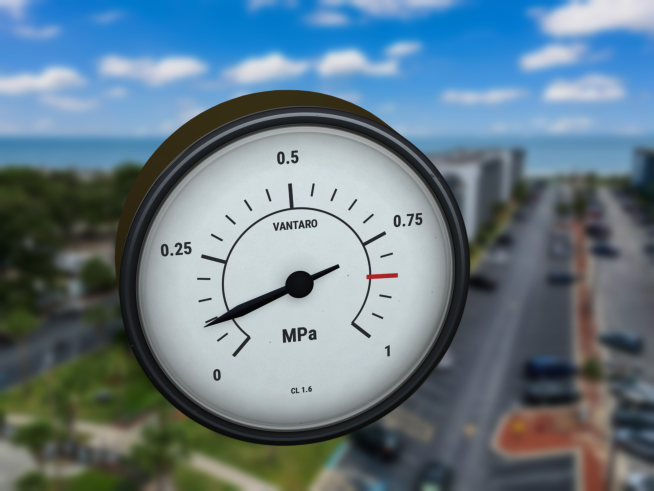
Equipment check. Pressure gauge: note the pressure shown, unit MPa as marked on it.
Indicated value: 0.1 MPa
